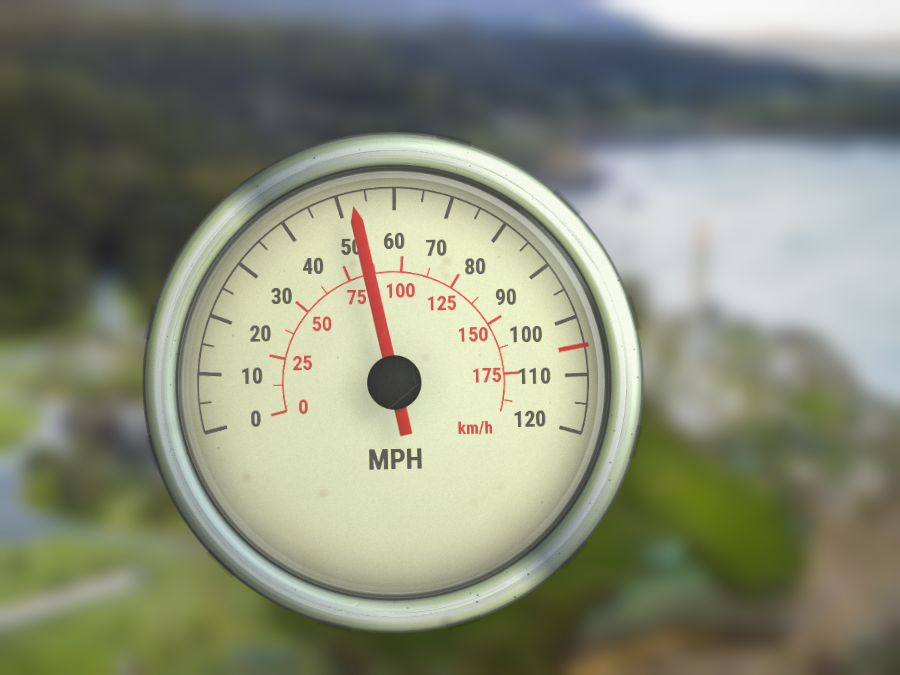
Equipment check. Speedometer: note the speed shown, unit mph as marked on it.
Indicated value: 52.5 mph
